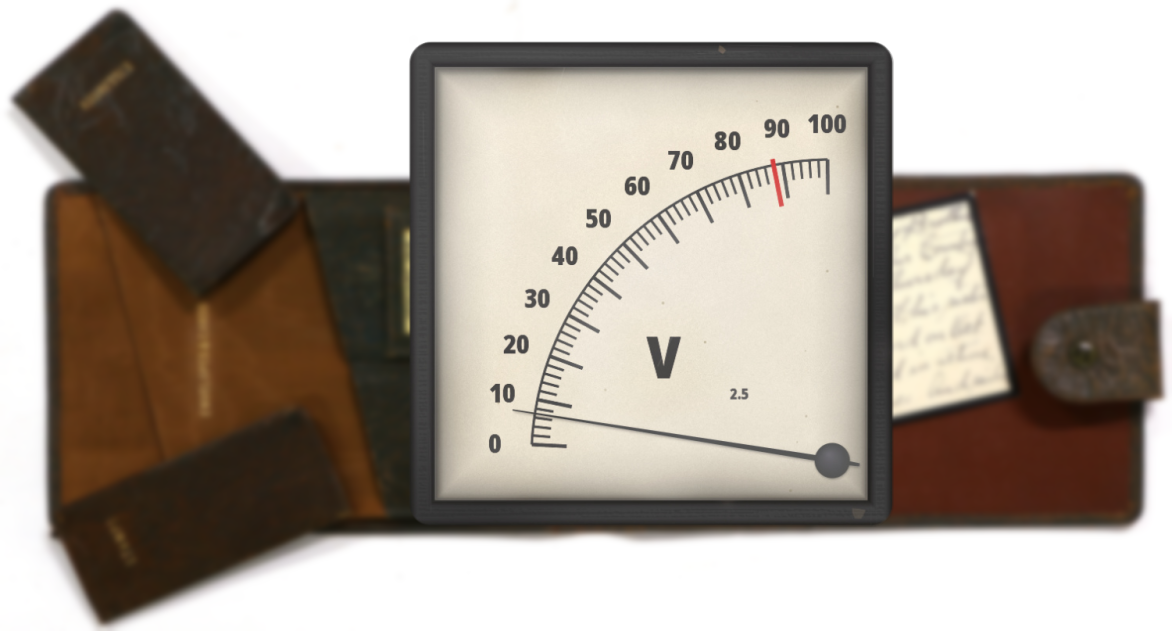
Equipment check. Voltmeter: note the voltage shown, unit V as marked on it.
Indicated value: 7 V
